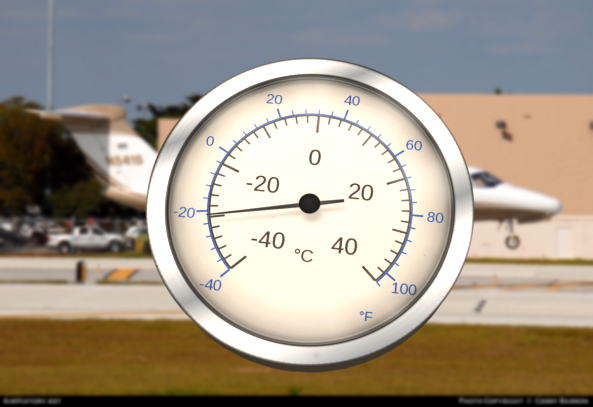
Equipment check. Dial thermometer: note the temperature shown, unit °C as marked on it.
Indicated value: -30 °C
